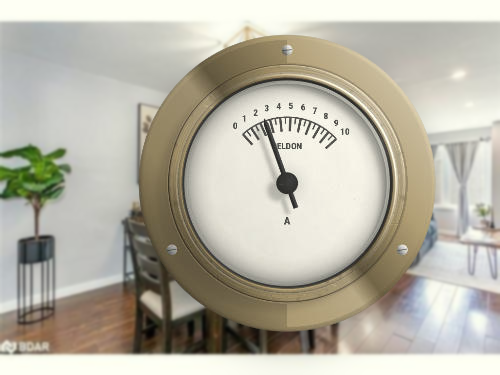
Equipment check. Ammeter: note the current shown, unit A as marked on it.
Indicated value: 2.5 A
